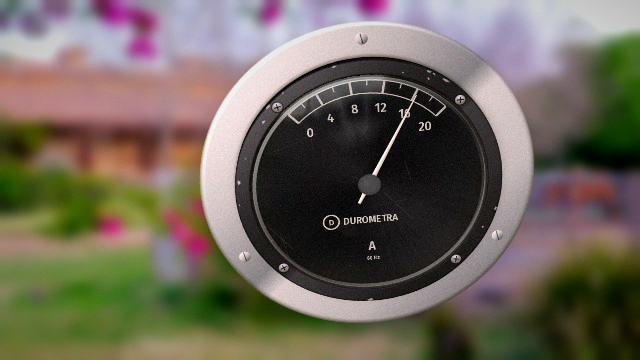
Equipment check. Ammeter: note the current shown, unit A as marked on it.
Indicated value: 16 A
